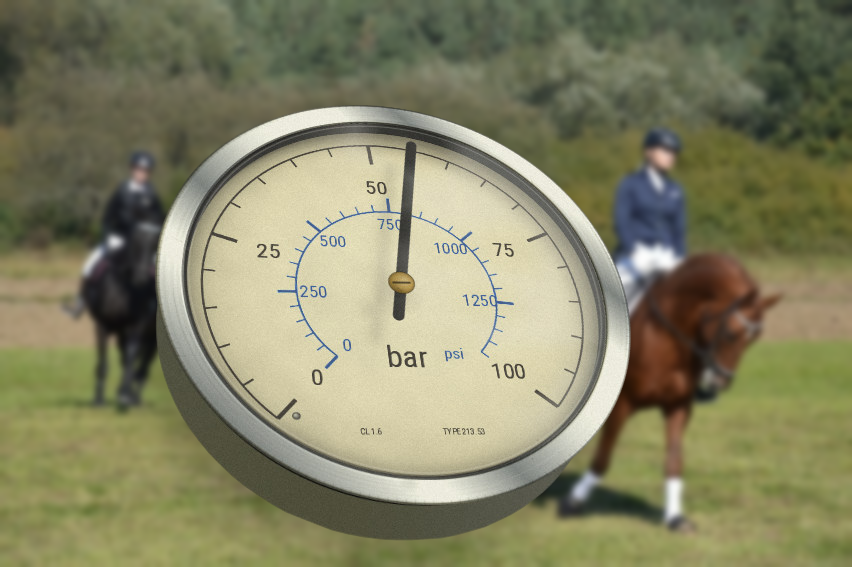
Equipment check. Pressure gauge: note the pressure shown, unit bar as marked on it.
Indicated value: 55 bar
